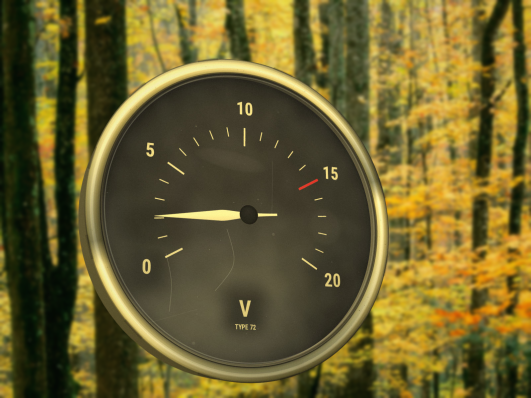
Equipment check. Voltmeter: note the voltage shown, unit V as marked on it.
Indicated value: 2 V
